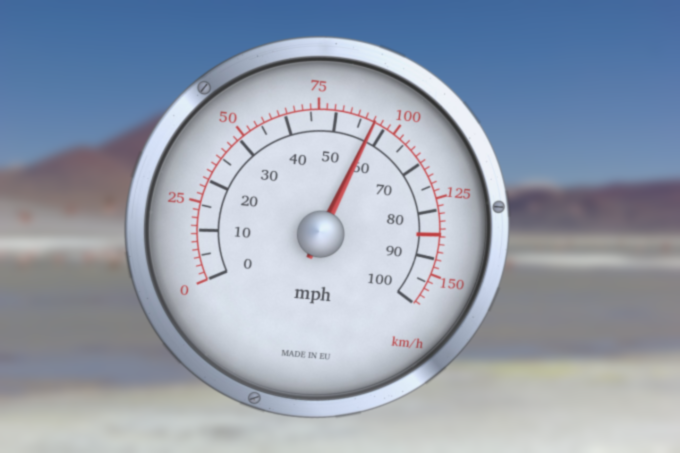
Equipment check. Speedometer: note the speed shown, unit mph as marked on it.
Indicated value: 57.5 mph
